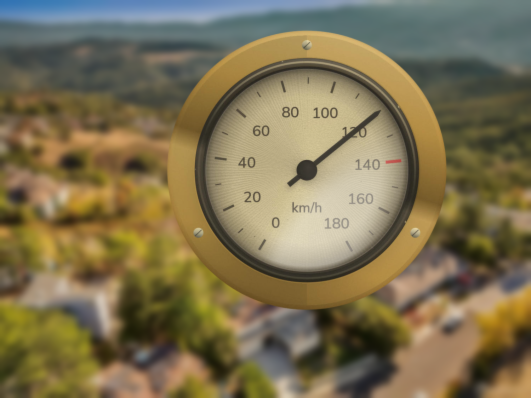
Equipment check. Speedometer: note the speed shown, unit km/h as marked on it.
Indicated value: 120 km/h
